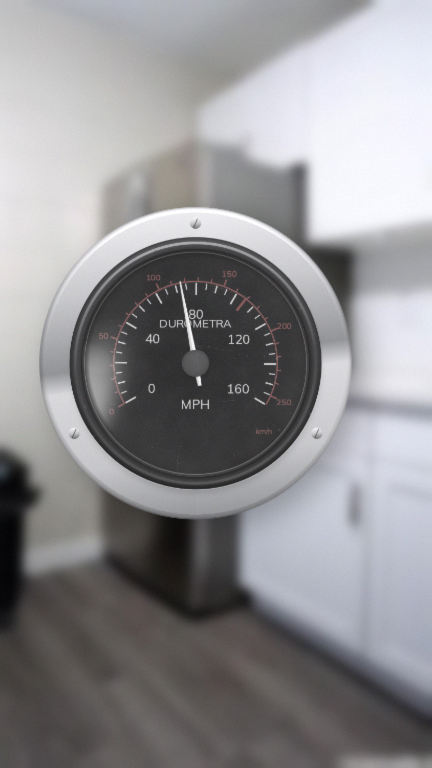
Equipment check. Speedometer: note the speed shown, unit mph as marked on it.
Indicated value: 72.5 mph
